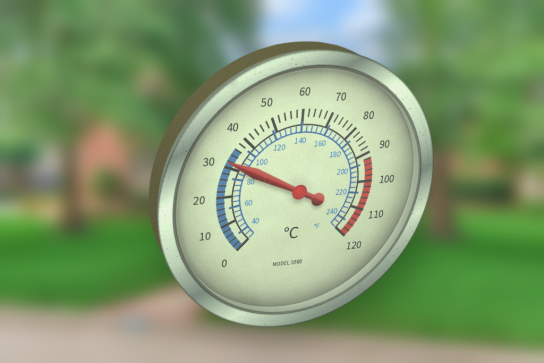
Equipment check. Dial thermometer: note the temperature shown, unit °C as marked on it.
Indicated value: 32 °C
